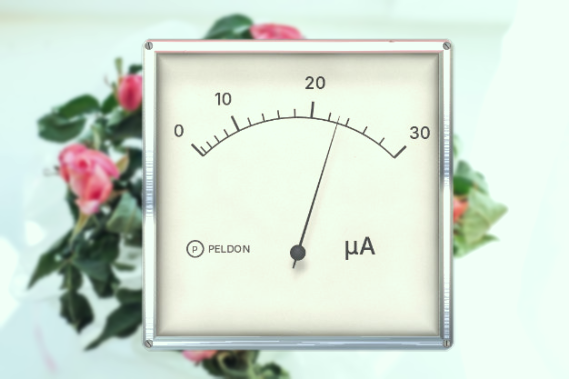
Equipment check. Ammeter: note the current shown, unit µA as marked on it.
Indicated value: 23 µA
